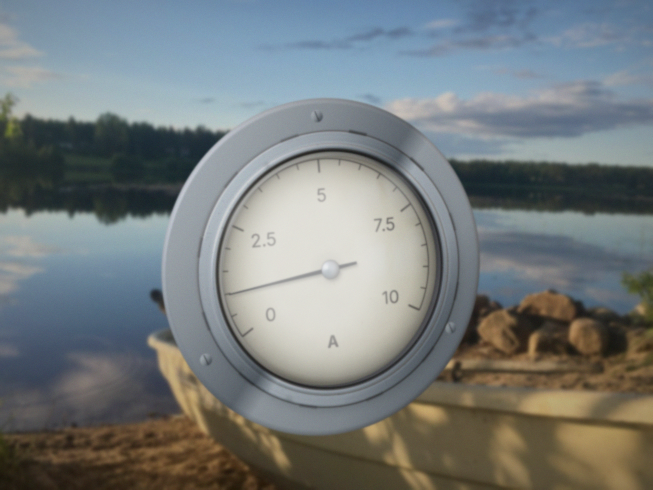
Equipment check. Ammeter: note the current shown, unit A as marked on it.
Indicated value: 1 A
